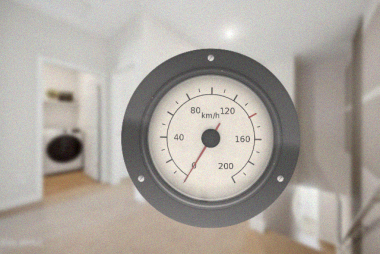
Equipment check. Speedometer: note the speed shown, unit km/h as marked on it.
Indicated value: 0 km/h
